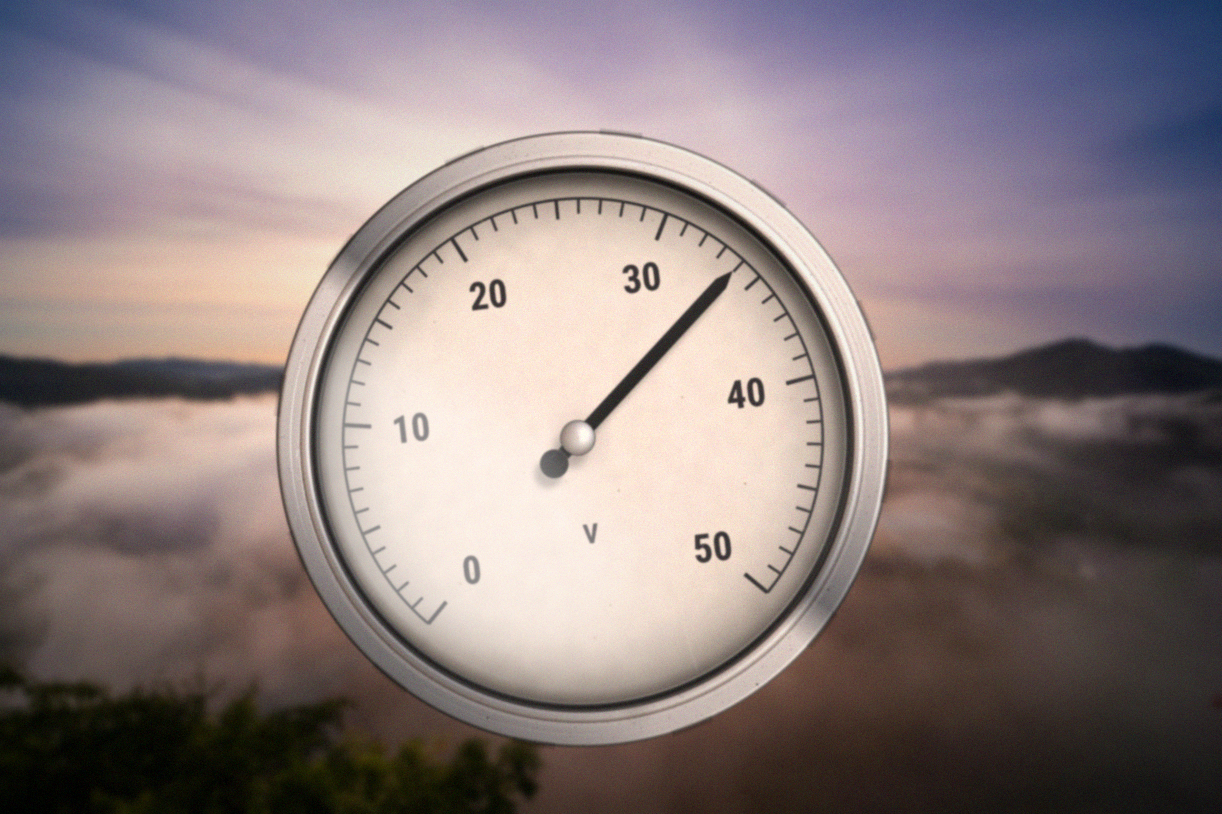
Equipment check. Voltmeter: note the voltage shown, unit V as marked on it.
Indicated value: 34 V
